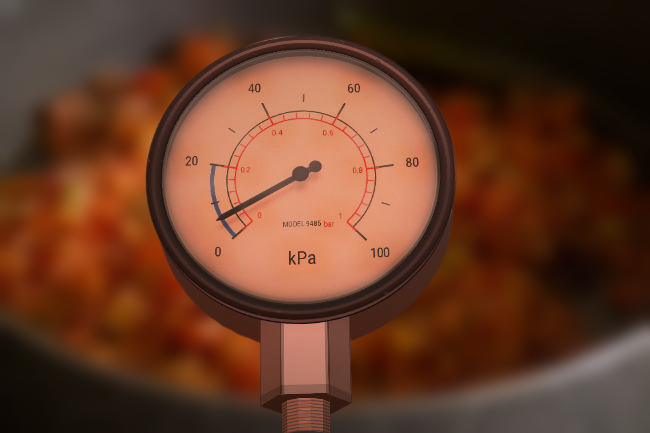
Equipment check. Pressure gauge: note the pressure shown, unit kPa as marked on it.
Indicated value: 5 kPa
